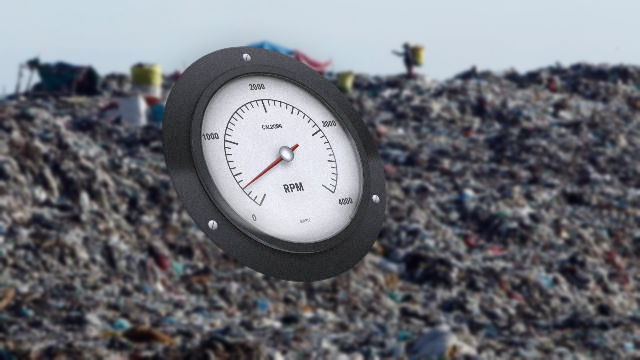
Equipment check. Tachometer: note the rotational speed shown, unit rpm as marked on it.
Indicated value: 300 rpm
